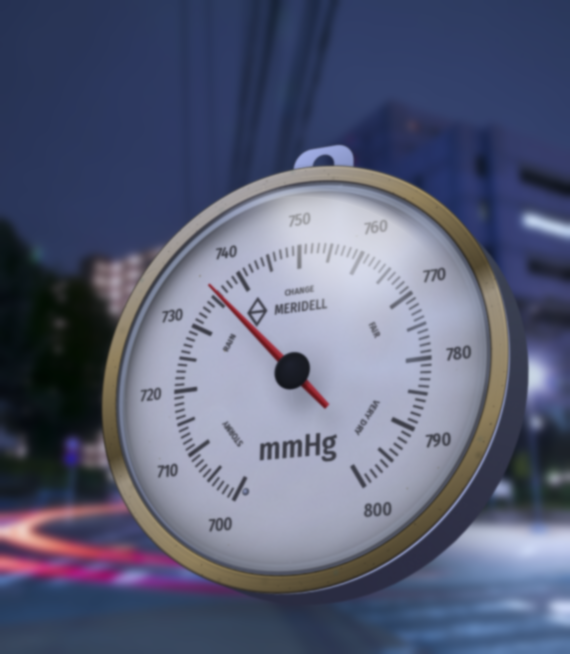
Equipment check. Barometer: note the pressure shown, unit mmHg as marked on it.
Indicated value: 736 mmHg
